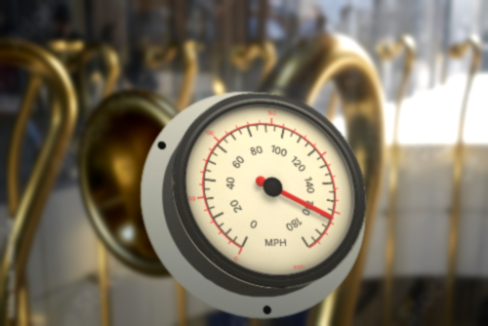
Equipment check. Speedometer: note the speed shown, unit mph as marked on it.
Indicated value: 160 mph
